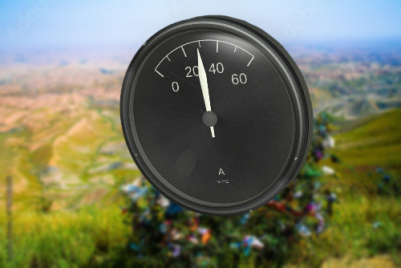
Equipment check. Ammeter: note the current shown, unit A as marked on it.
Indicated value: 30 A
